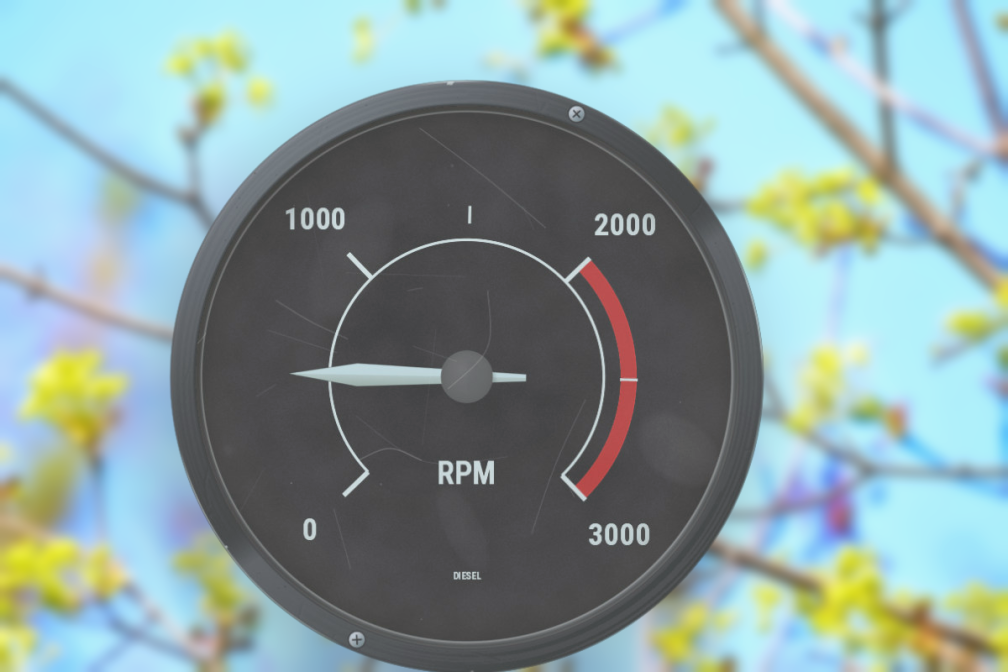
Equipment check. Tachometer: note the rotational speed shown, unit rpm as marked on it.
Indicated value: 500 rpm
